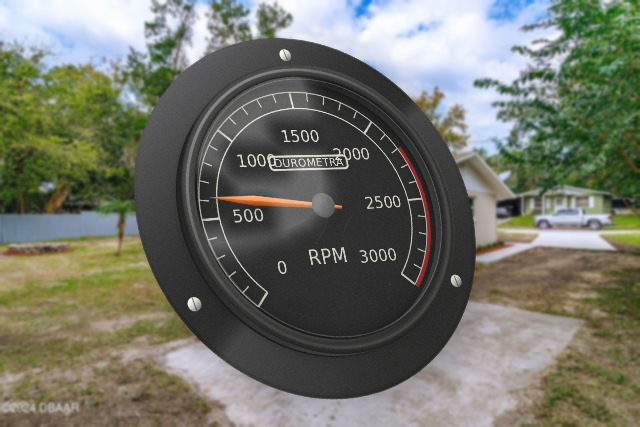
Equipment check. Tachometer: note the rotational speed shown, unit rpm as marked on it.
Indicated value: 600 rpm
